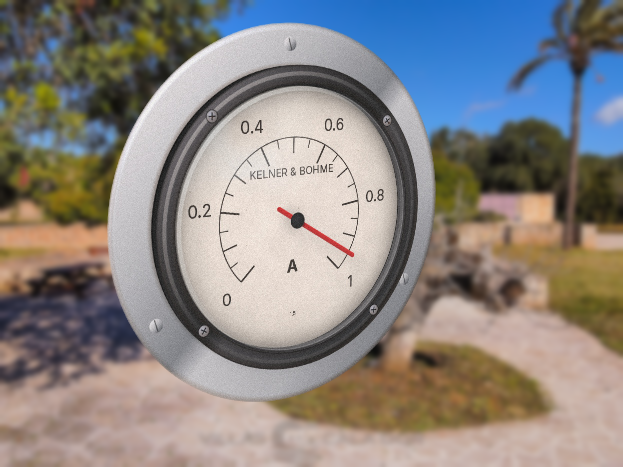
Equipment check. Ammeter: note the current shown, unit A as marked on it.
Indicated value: 0.95 A
